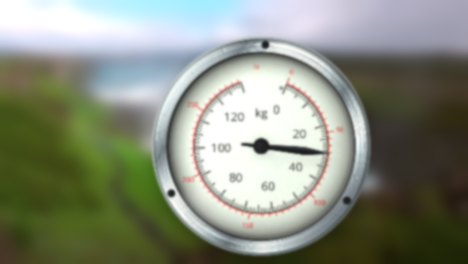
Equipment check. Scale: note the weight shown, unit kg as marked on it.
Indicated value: 30 kg
